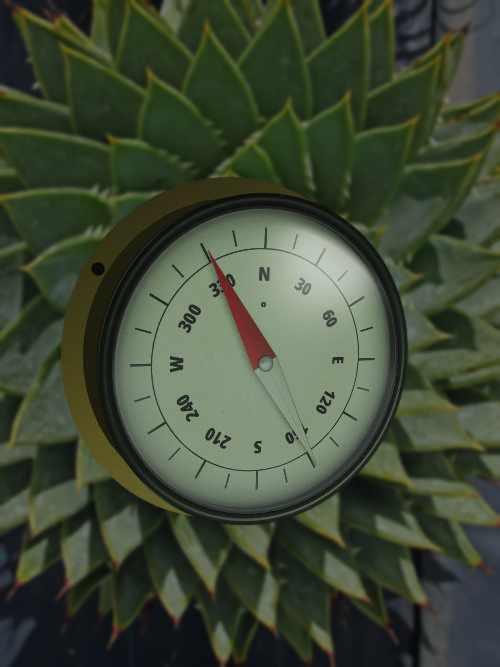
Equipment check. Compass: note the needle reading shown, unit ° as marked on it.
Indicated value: 330 °
